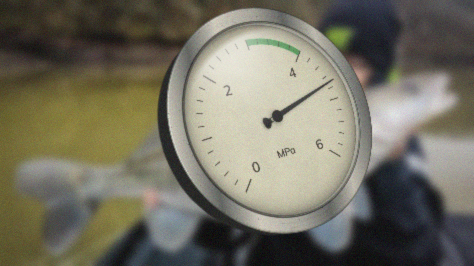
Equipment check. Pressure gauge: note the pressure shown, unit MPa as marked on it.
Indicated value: 4.7 MPa
